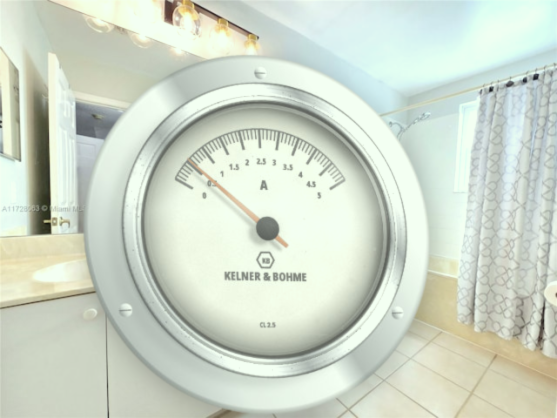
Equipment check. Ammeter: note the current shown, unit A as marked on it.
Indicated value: 0.5 A
